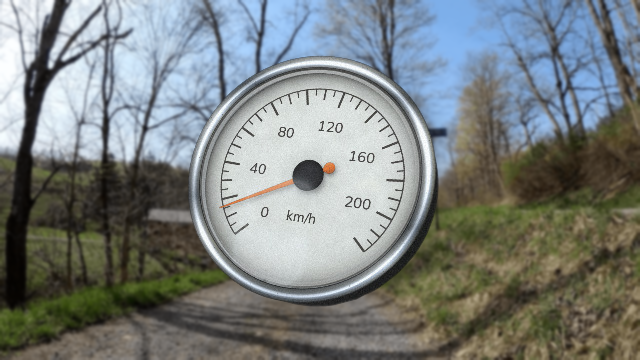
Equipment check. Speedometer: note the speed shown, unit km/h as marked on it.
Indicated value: 15 km/h
